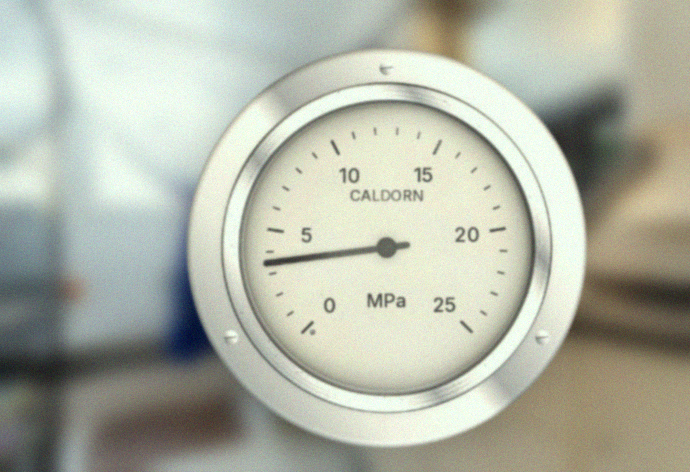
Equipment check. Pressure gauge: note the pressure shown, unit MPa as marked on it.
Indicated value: 3.5 MPa
